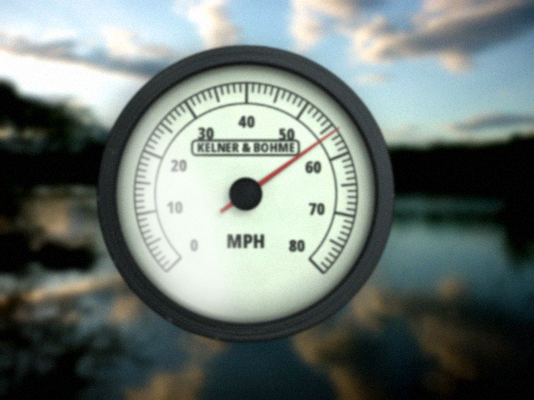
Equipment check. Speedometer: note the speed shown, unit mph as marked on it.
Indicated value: 56 mph
